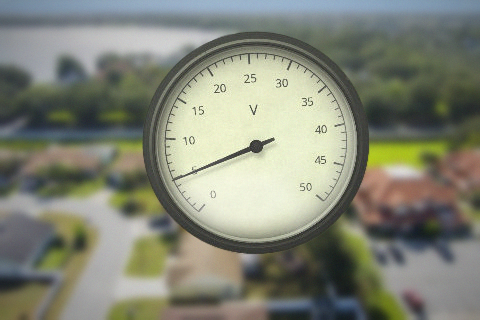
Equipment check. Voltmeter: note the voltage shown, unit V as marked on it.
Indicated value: 5 V
